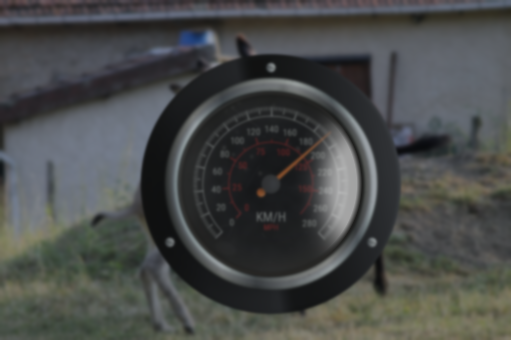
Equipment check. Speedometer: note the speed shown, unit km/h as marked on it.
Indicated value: 190 km/h
